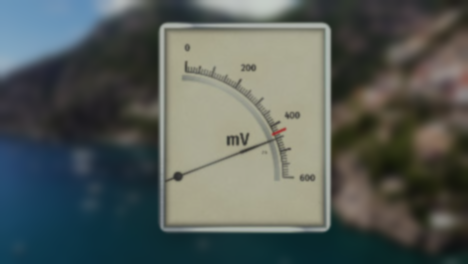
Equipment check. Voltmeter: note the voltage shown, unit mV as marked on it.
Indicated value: 450 mV
